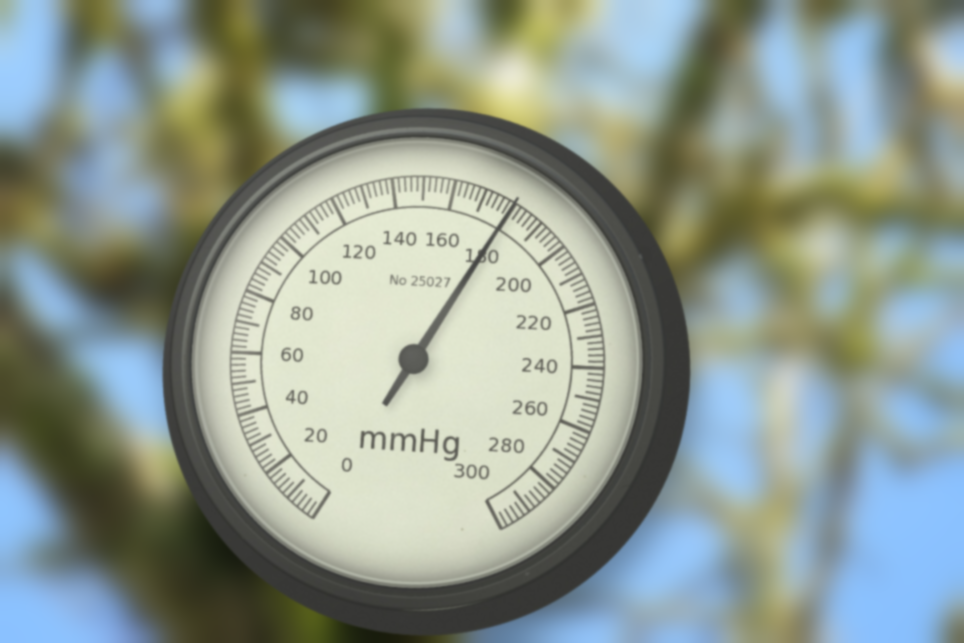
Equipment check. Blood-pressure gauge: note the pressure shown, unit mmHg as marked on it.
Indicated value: 180 mmHg
